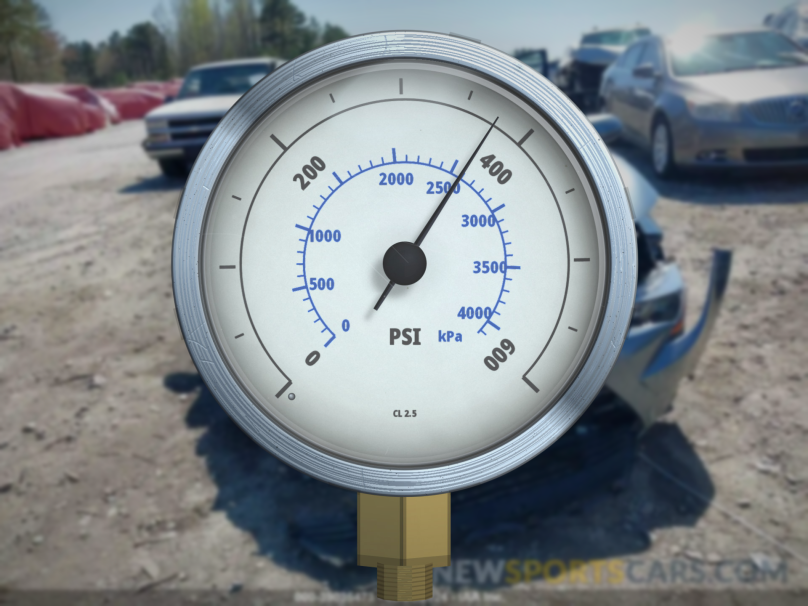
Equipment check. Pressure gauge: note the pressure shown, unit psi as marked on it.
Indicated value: 375 psi
